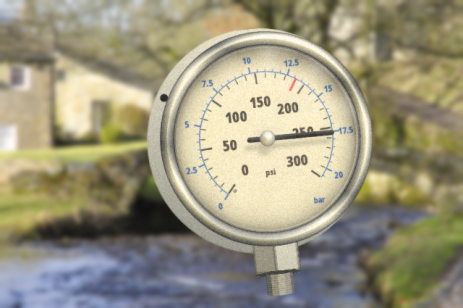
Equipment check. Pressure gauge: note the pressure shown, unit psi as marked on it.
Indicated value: 255 psi
